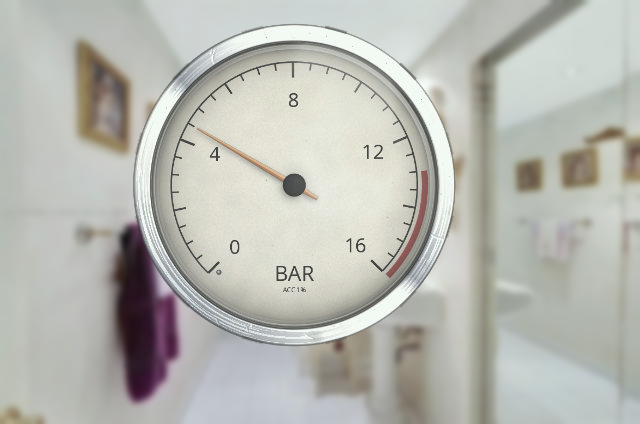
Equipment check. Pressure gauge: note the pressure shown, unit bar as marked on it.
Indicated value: 4.5 bar
